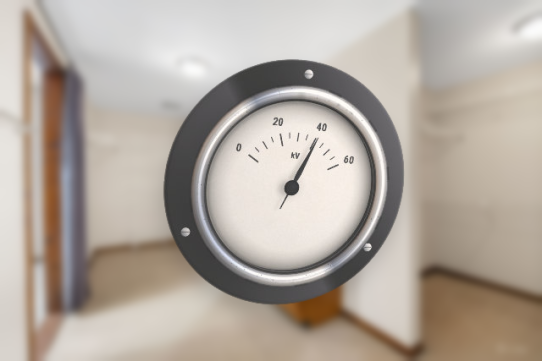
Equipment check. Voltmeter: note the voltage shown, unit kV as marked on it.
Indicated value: 40 kV
